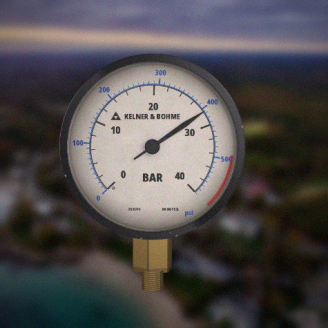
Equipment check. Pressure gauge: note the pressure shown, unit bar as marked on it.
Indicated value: 28 bar
